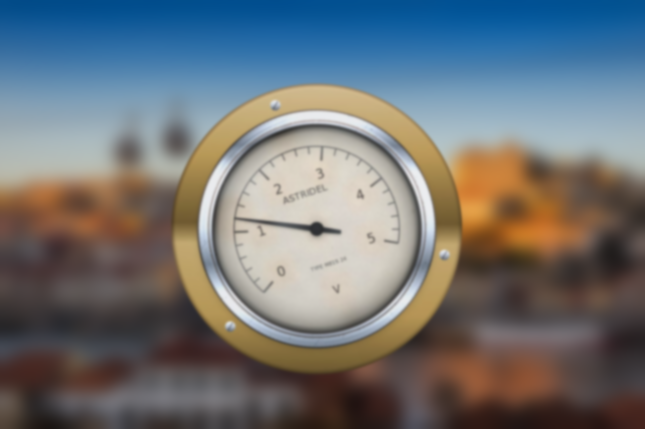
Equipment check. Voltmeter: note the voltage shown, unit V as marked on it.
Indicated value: 1.2 V
